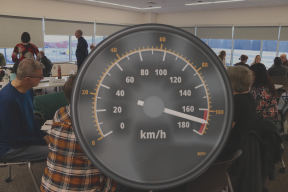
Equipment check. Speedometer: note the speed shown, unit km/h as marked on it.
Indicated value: 170 km/h
